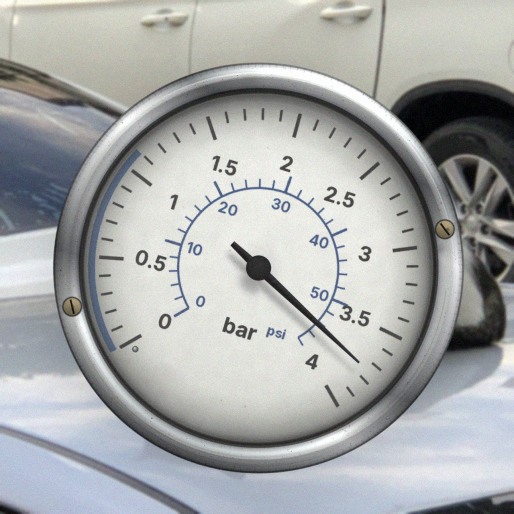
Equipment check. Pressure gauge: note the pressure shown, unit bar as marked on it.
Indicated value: 3.75 bar
